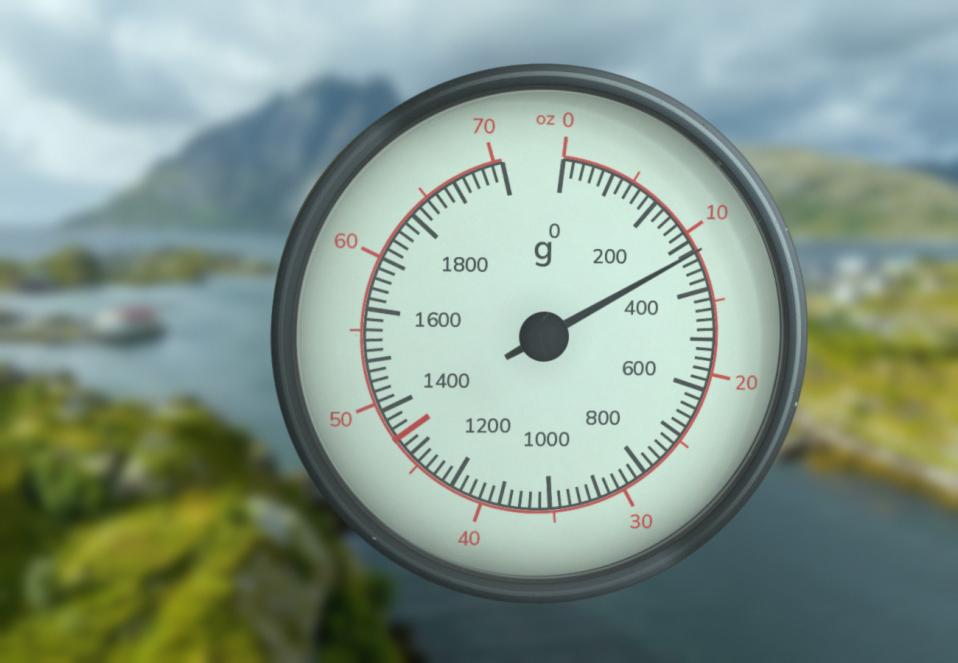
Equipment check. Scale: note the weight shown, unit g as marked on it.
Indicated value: 320 g
